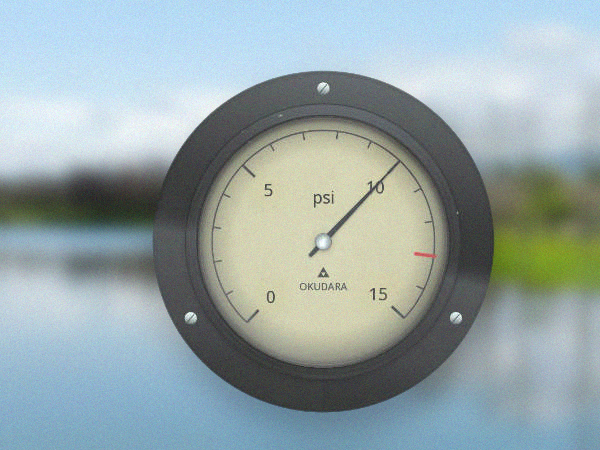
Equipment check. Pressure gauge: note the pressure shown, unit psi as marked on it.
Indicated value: 10 psi
